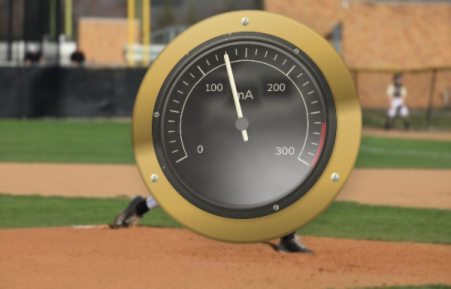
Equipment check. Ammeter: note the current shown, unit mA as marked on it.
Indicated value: 130 mA
